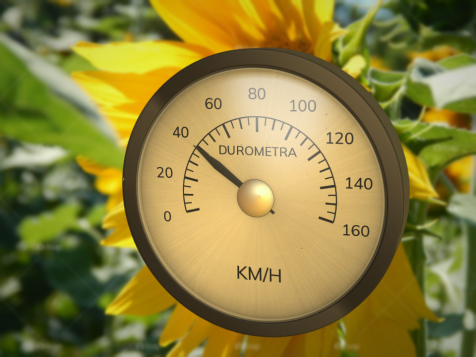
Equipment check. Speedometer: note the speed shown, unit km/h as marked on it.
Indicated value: 40 km/h
